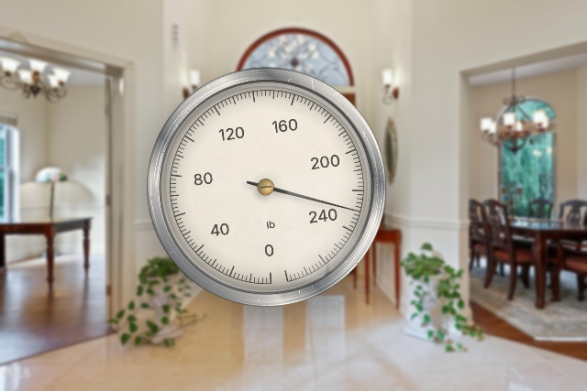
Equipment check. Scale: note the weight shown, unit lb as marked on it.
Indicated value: 230 lb
